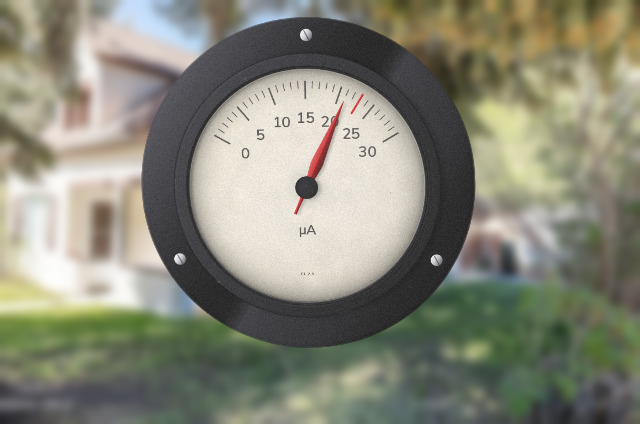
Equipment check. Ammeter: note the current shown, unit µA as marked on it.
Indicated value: 21 µA
